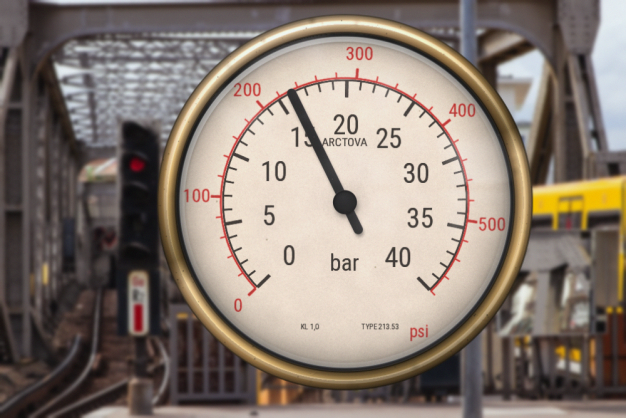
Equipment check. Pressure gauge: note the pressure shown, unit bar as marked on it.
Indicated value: 16 bar
